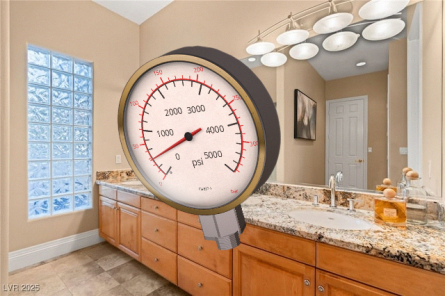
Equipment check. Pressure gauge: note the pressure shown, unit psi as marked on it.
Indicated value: 400 psi
